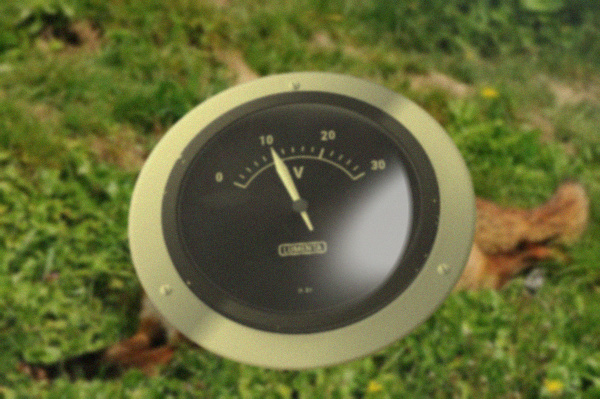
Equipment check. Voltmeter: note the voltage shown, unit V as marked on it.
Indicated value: 10 V
